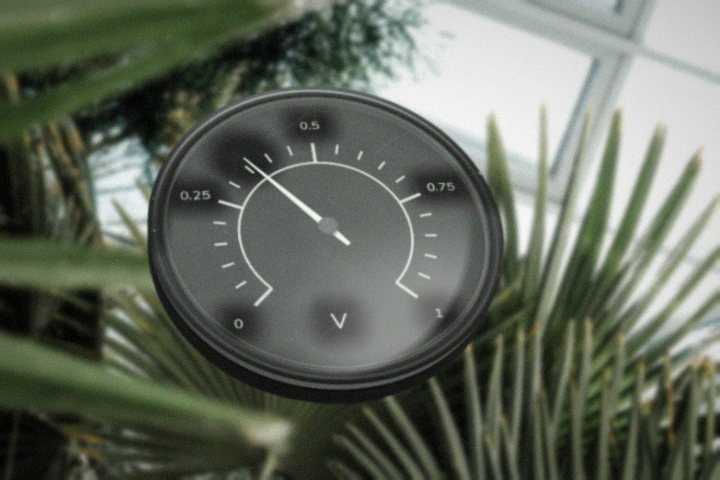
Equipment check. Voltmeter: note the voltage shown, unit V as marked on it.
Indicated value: 0.35 V
